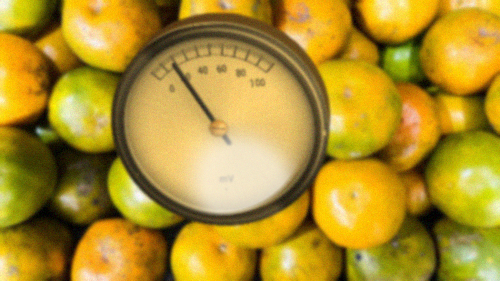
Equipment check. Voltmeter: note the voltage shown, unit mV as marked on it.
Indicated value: 20 mV
